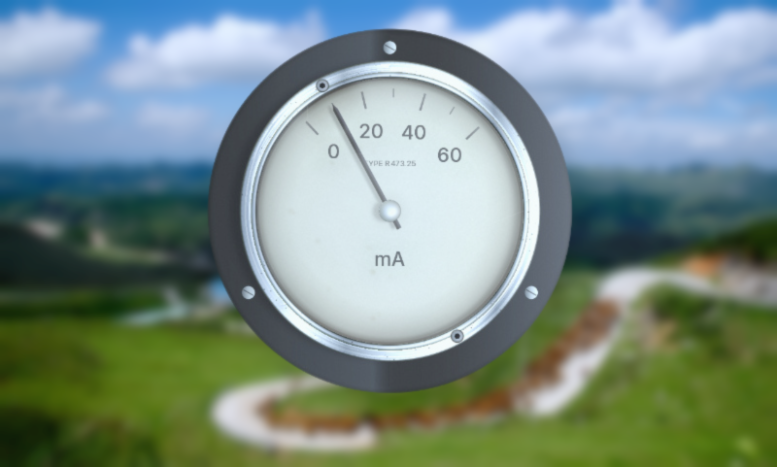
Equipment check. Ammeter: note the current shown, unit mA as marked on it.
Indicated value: 10 mA
